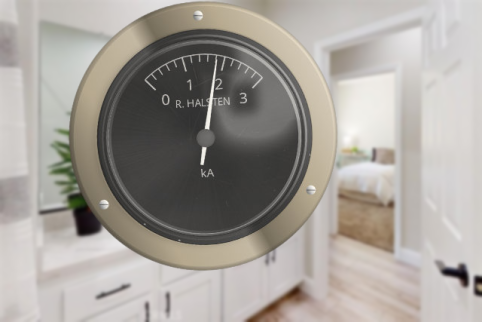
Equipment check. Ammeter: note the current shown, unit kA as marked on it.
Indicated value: 1.8 kA
